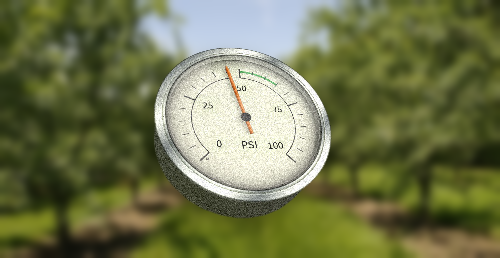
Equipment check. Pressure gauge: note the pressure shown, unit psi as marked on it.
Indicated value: 45 psi
